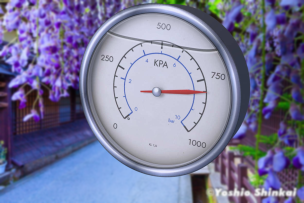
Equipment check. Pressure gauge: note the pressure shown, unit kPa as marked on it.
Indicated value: 800 kPa
